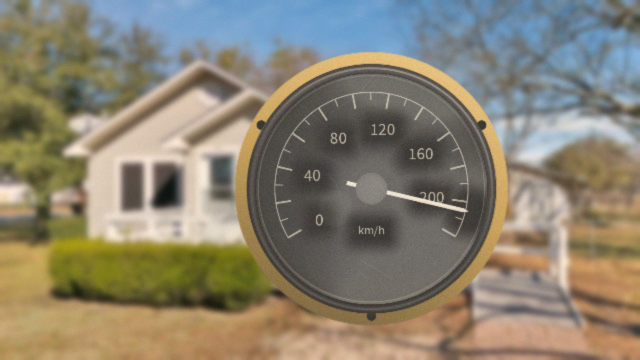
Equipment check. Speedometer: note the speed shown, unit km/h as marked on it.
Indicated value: 205 km/h
